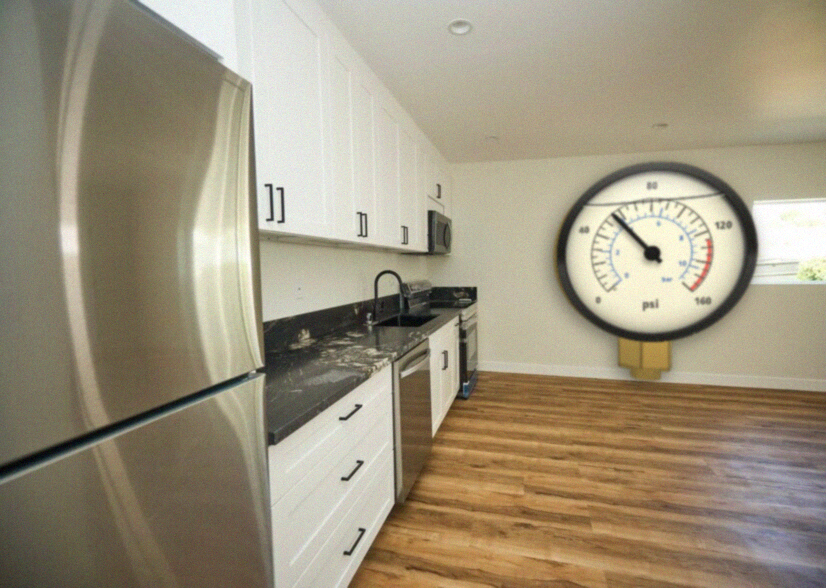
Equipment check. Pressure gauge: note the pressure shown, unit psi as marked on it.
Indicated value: 55 psi
